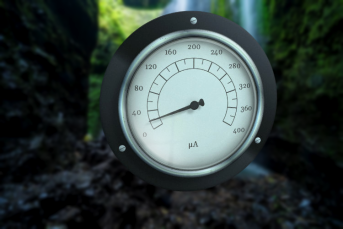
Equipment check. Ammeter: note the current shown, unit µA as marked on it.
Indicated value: 20 µA
